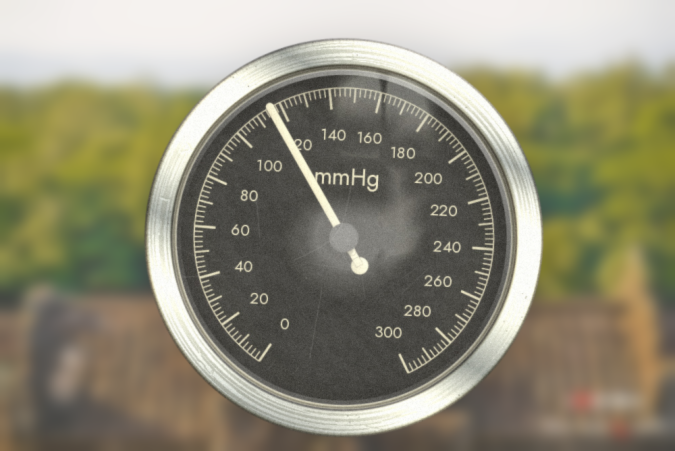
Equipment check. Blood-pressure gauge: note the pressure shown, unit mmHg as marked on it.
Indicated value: 116 mmHg
